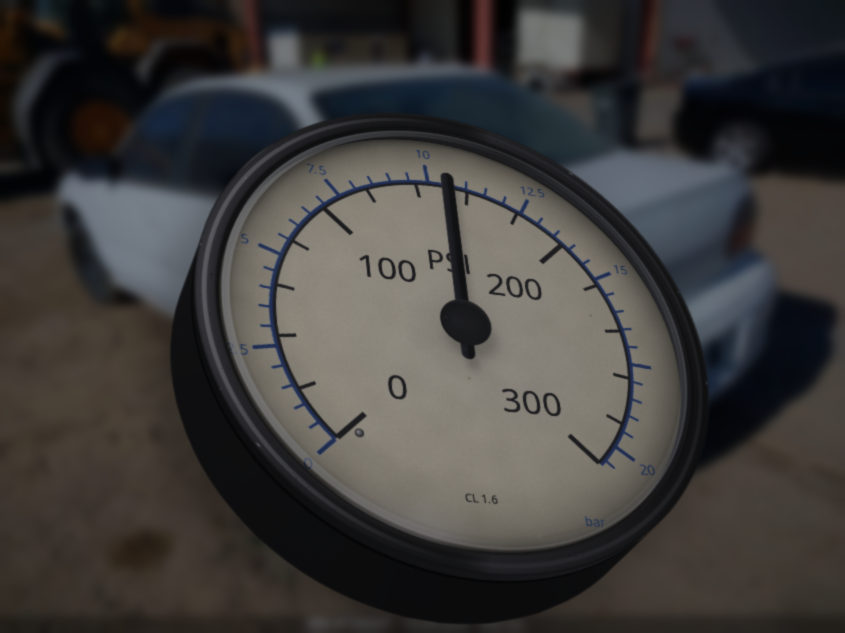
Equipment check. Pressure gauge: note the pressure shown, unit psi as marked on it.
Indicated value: 150 psi
